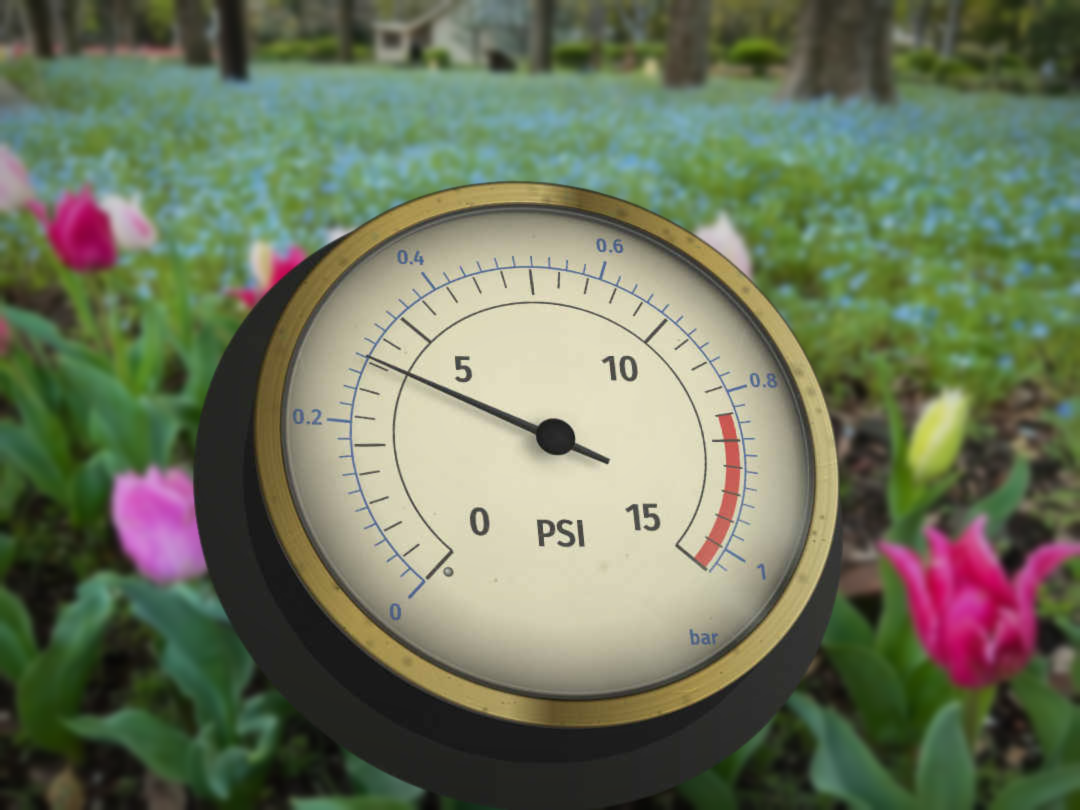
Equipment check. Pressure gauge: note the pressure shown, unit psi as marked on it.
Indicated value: 4 psi
